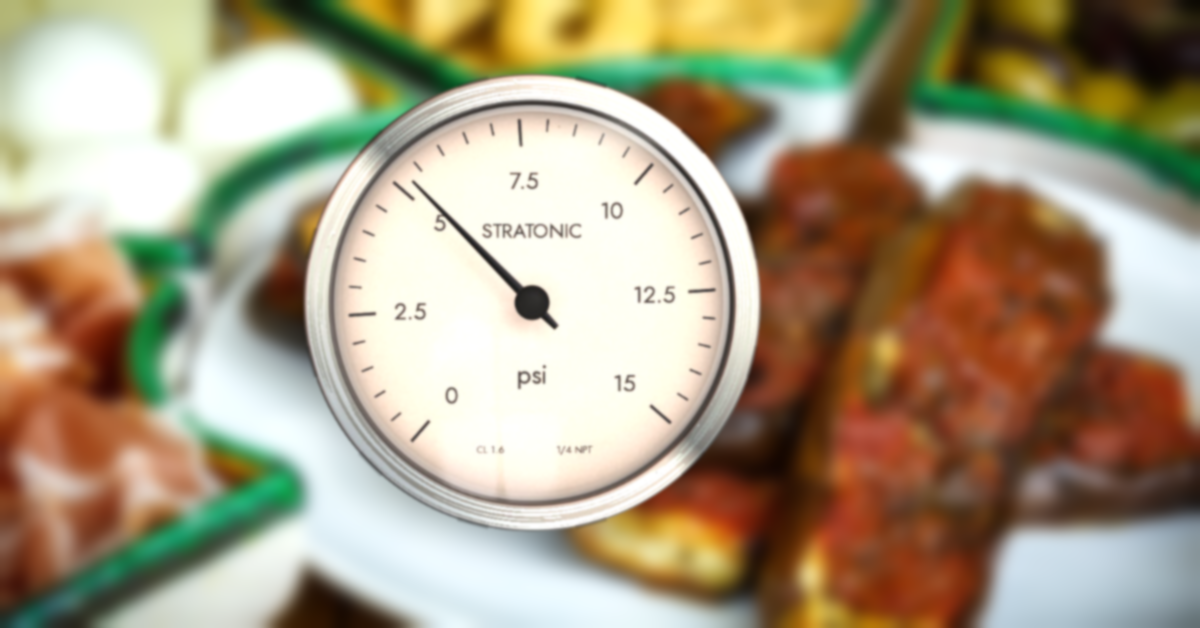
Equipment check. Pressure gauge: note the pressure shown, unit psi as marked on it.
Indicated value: 5.25 psi
